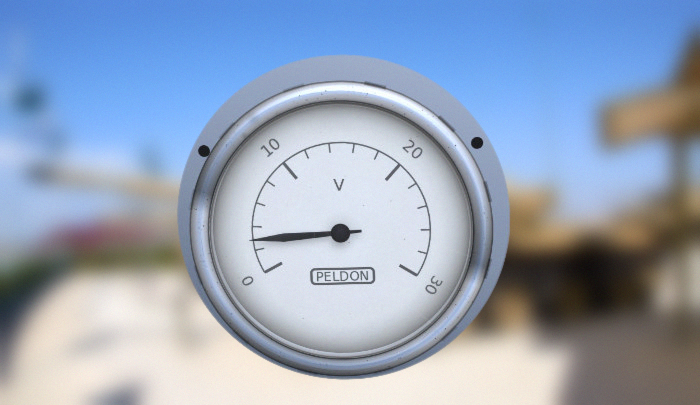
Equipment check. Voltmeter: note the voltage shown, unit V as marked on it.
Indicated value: 3 V
